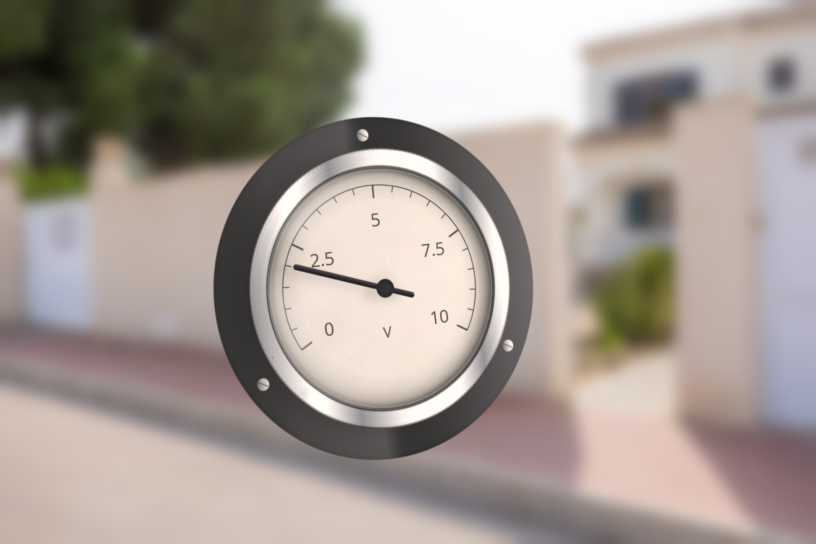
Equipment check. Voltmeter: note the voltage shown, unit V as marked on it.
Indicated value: 2 V
